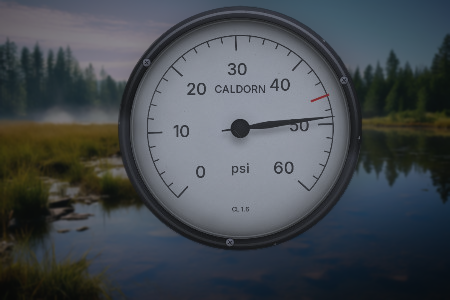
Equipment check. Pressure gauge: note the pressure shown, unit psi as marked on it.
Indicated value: 49 psi
